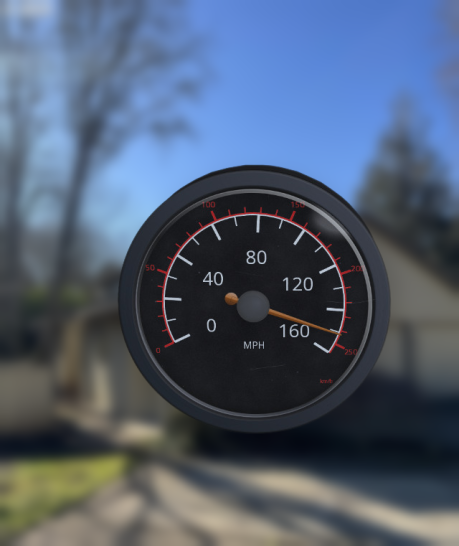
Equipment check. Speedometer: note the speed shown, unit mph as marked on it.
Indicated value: 150 mph
